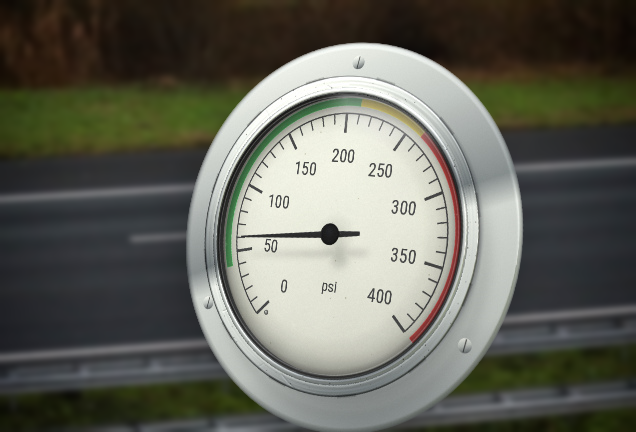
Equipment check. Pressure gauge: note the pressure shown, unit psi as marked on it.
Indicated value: 60 psi
